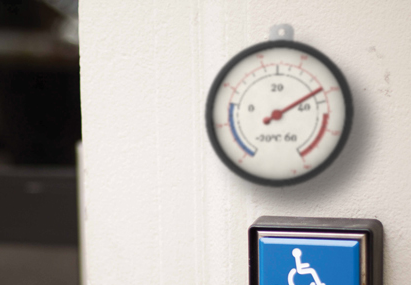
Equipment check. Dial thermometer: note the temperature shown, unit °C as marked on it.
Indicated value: 36 °C
